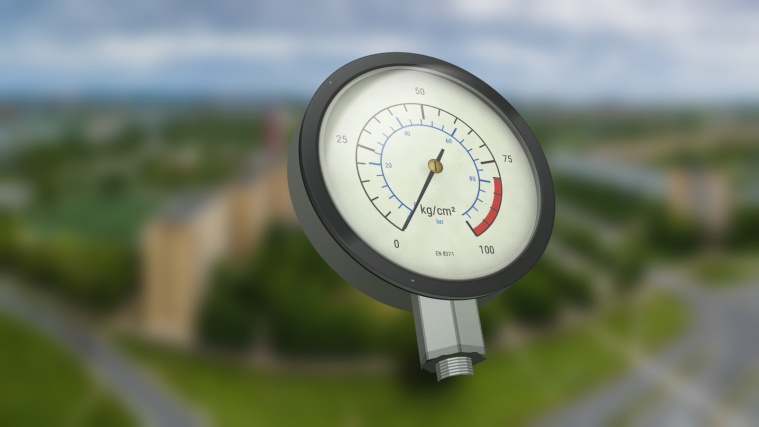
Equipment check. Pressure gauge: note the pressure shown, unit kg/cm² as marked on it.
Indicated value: 0 kg/cm²
